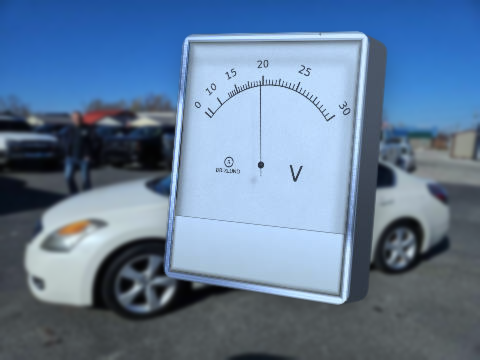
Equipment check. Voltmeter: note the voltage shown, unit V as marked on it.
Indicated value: 20 V
